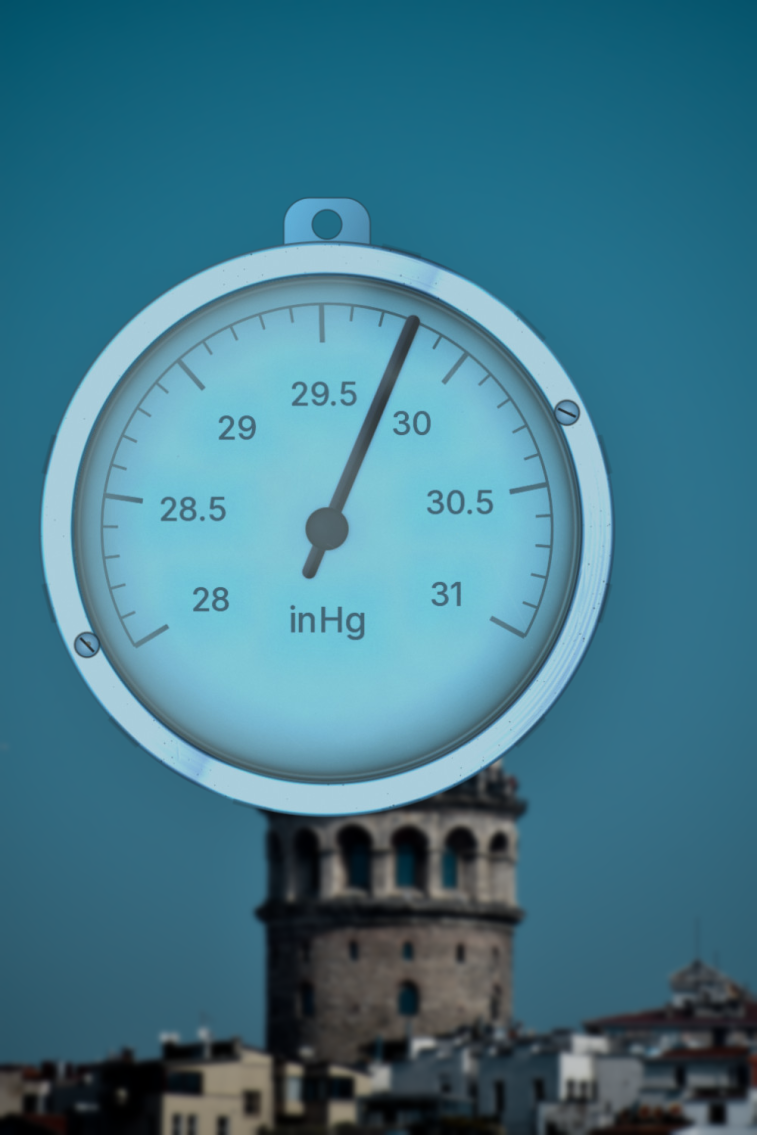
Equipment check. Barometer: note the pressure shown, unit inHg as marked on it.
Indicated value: 29.8 inHg
